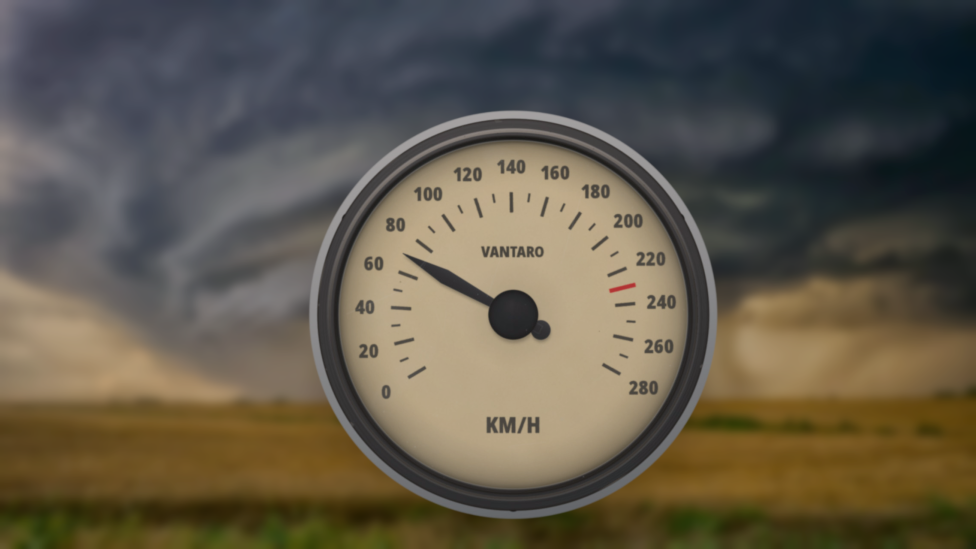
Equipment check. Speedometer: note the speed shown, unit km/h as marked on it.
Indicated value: 70 km/h
